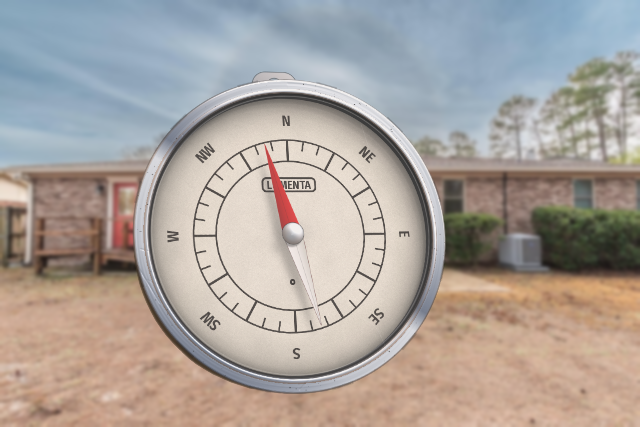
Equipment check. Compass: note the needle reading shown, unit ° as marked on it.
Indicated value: 345 °
